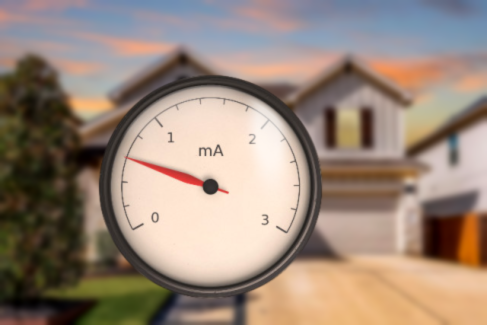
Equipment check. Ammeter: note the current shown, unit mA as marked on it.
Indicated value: 0.6 mA
